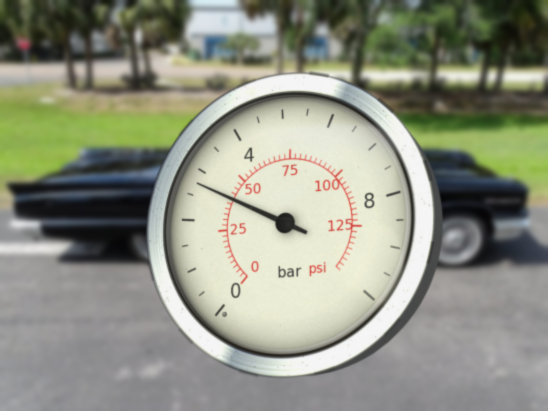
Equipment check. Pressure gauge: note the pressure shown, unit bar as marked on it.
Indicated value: 2.75 bar
